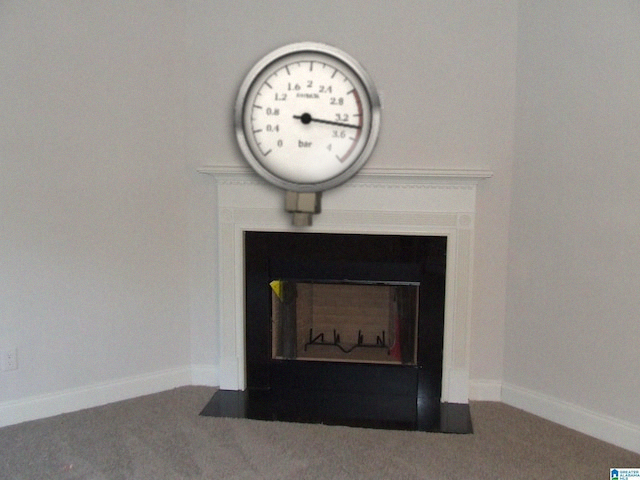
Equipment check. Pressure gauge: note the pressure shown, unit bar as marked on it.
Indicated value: 3.4 bar
